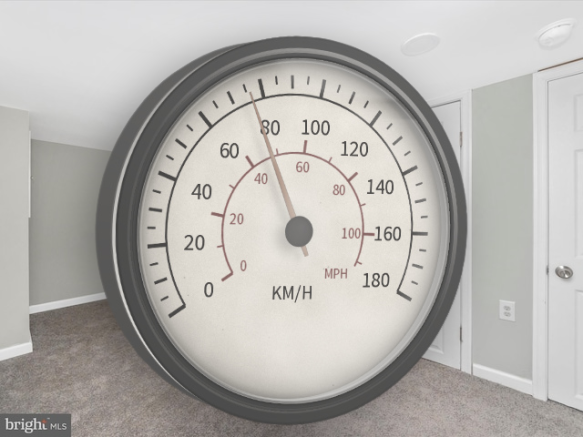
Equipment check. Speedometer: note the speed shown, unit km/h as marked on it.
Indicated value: 75 km/h
